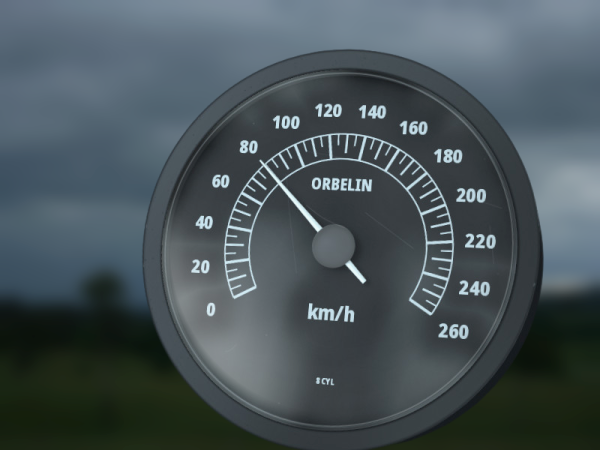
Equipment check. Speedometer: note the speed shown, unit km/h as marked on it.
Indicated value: 80 km/h
